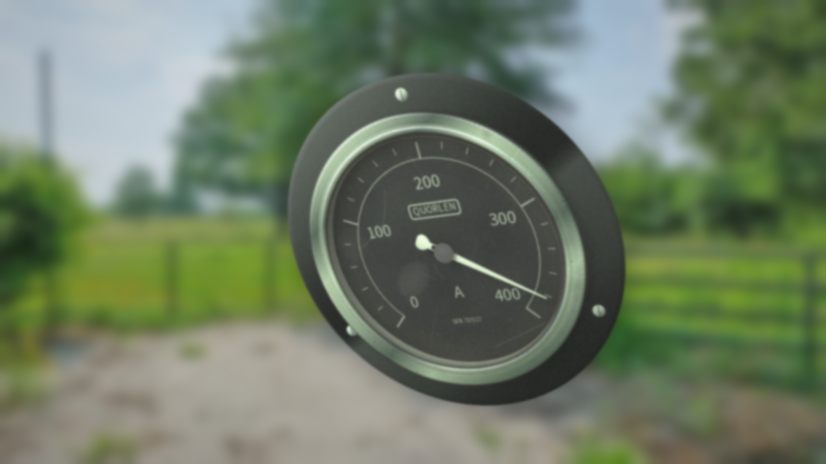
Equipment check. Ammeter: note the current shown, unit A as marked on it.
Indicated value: 380 A
